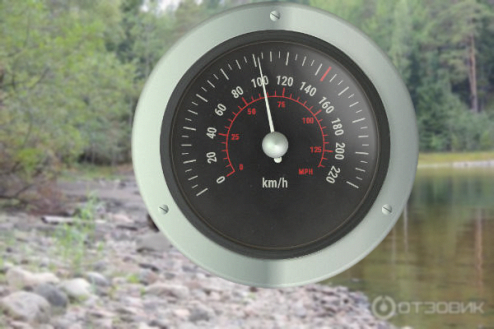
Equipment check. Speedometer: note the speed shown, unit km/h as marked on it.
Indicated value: 102.5 km/h
